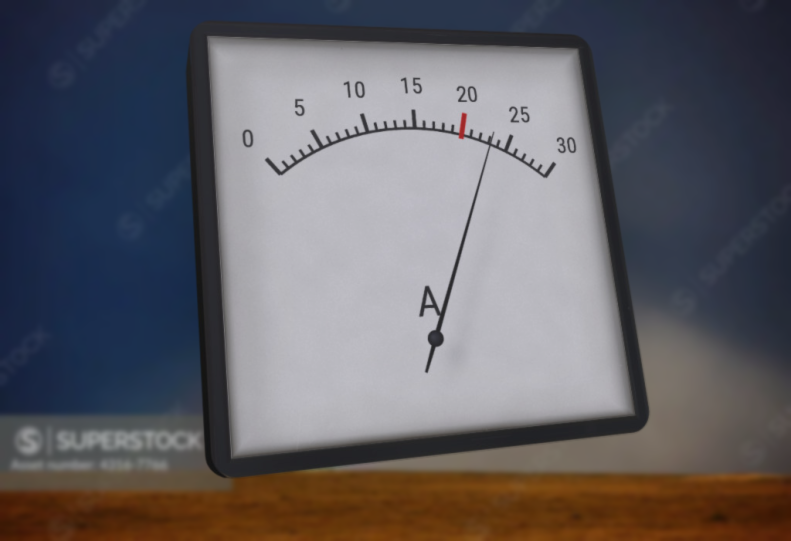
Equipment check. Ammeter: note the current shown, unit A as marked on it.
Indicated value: 23 A
